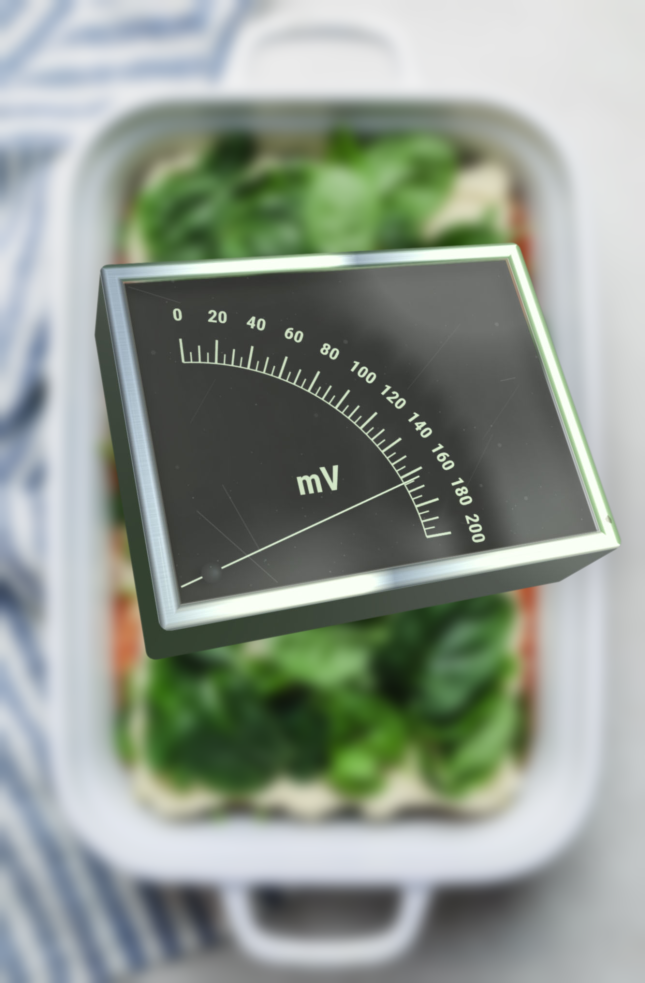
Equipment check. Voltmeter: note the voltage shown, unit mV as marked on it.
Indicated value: 165 mV
